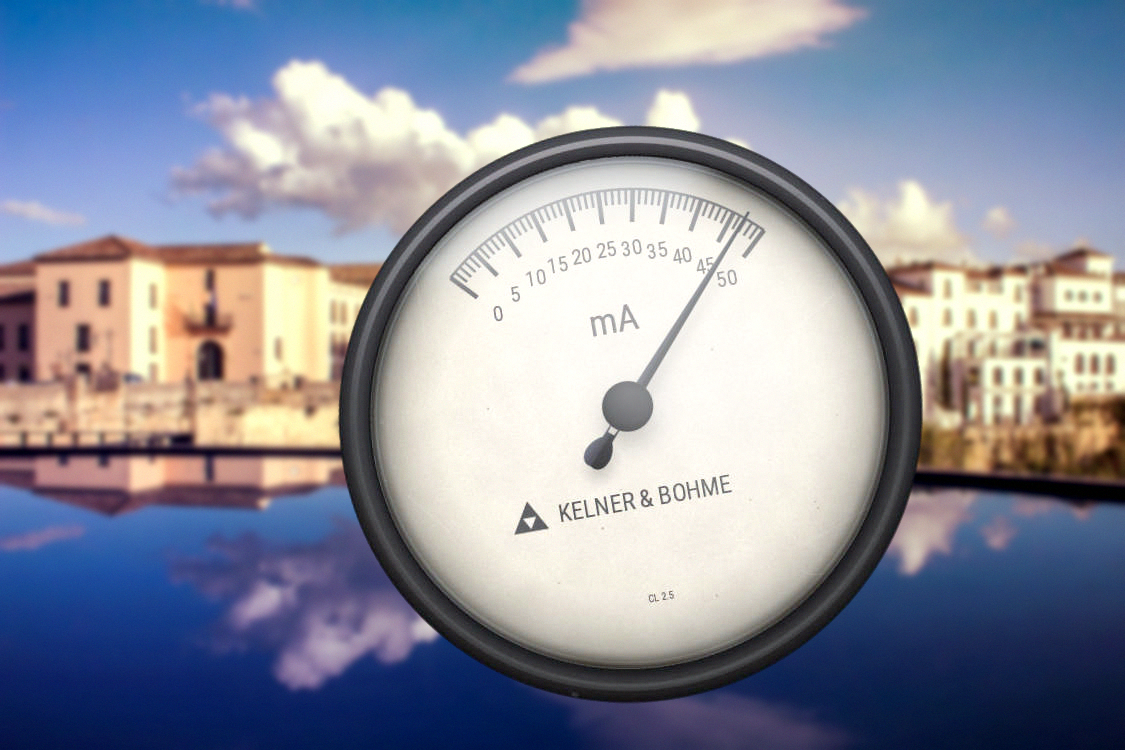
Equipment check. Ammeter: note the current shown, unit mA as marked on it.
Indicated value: 47 mA
